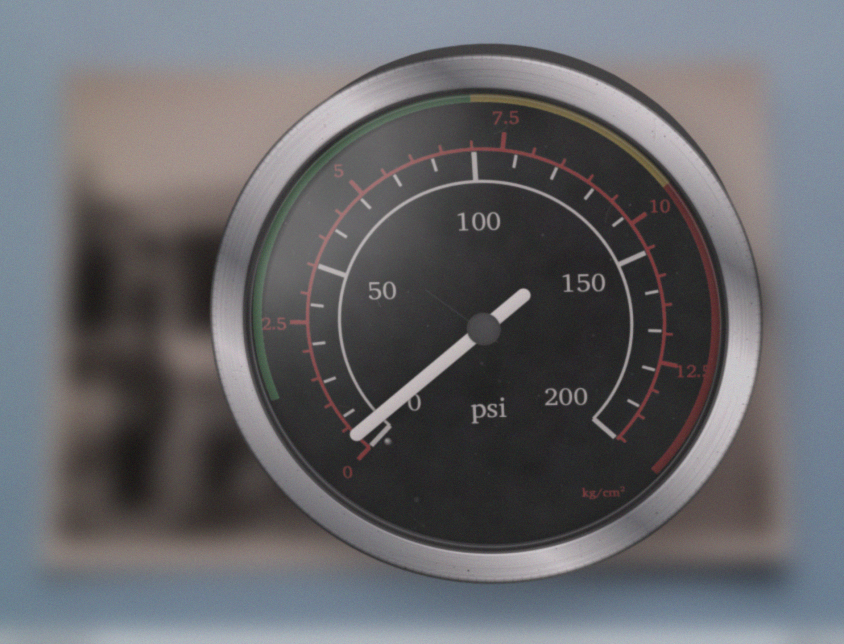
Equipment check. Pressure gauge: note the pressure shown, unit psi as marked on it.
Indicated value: 5 psi
